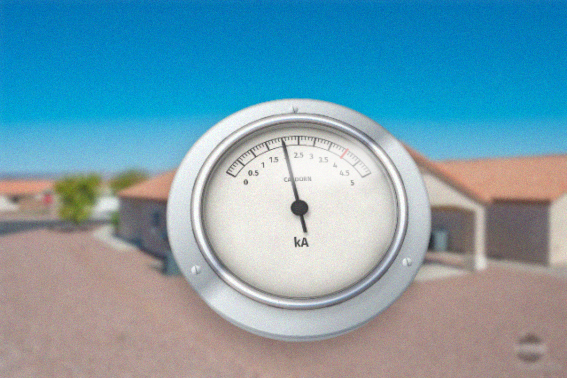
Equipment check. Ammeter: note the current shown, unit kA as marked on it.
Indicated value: 2 kA
